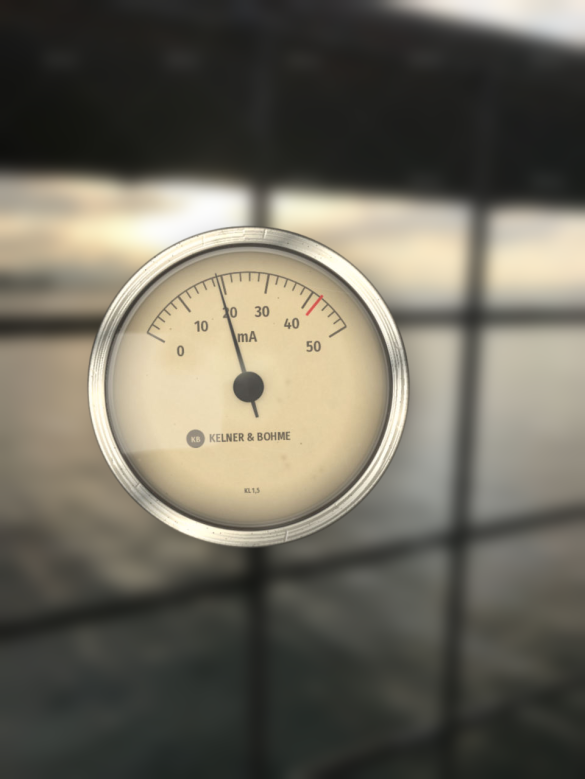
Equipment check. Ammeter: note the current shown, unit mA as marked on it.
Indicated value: 19 mA
